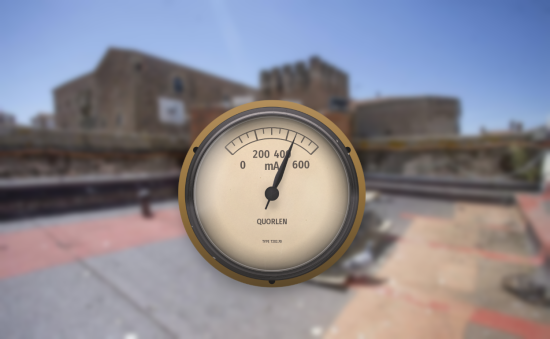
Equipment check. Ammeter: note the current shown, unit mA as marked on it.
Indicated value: 450 mA
